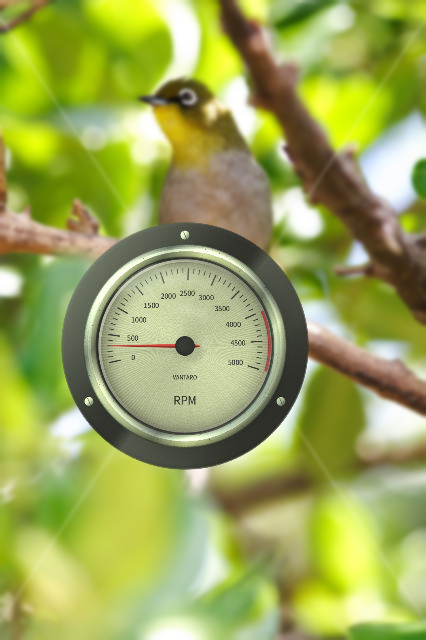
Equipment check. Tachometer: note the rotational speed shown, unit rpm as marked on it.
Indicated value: 300 rpm
